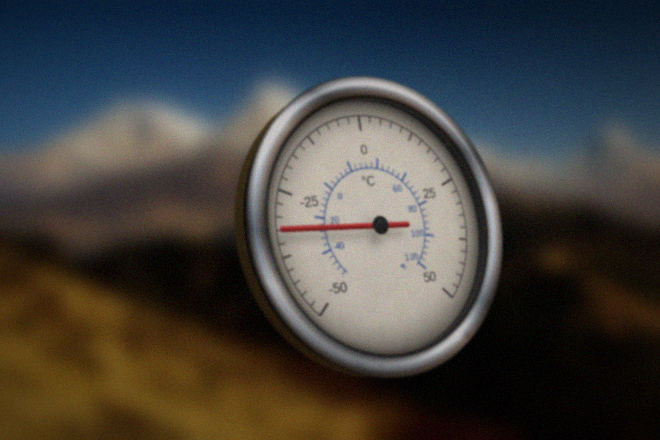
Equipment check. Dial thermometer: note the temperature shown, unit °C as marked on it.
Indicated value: -32.5 °C
